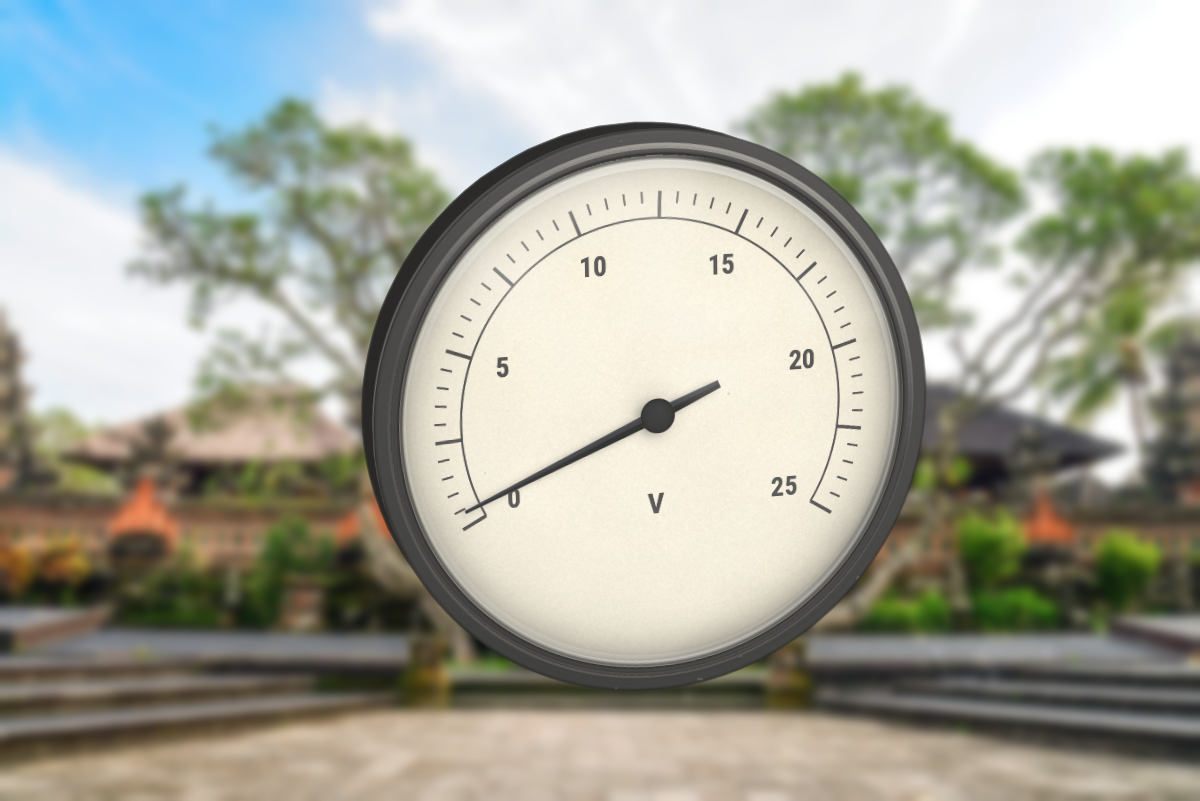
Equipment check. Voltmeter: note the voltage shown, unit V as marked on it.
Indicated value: 0.5 V
